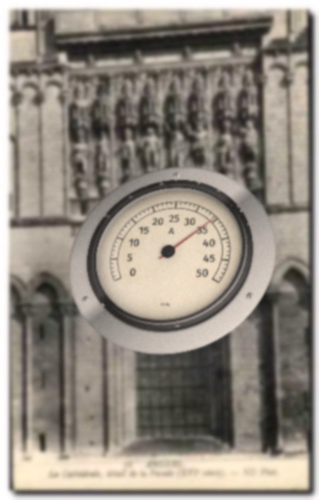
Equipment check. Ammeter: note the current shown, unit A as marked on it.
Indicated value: 35 A
